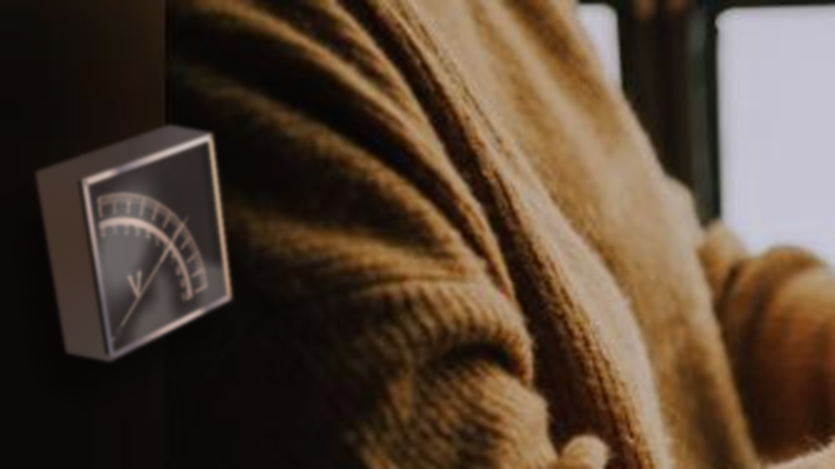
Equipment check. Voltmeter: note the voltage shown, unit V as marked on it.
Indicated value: 6 V
